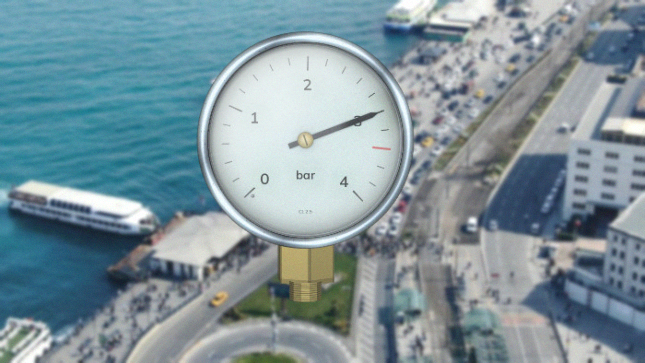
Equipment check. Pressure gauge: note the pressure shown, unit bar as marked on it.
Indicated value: 3 bar
